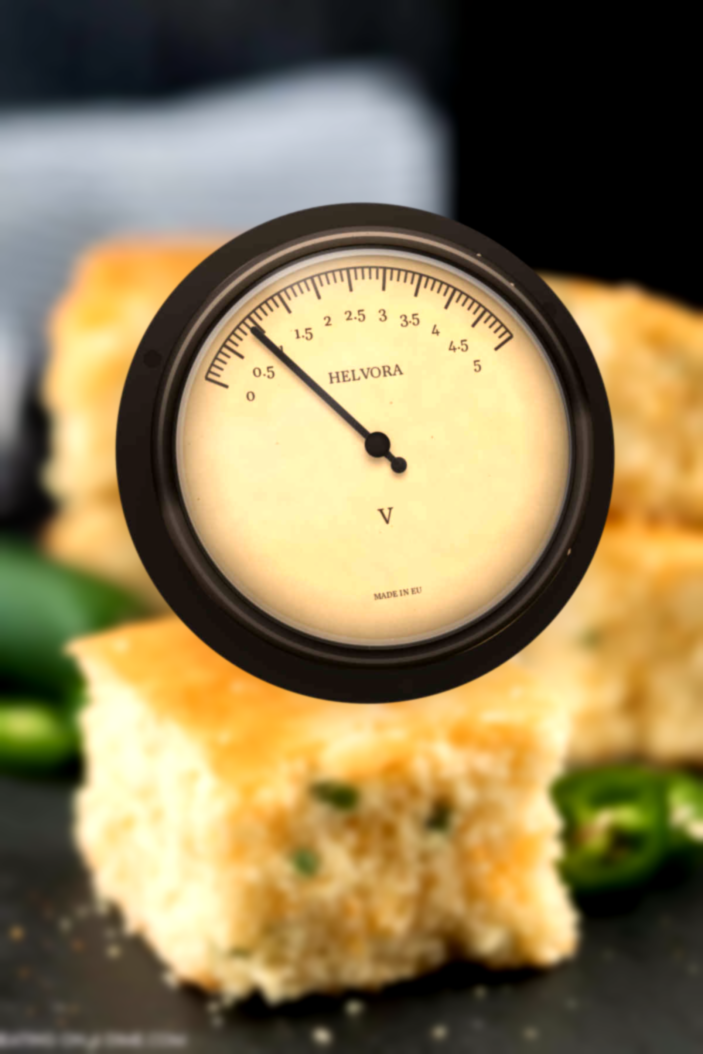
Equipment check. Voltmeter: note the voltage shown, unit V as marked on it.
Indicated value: 0.9 V
